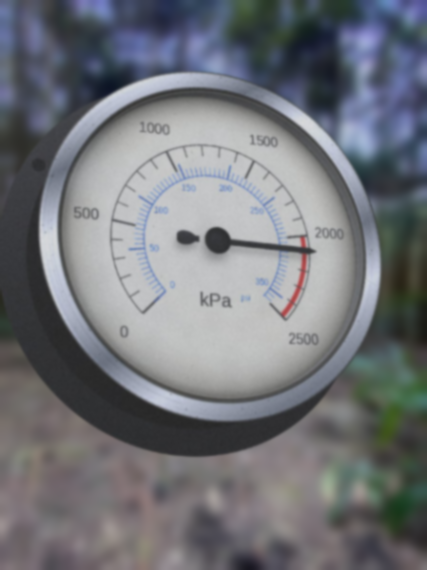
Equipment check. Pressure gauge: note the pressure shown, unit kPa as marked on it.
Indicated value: 2100 kPa
